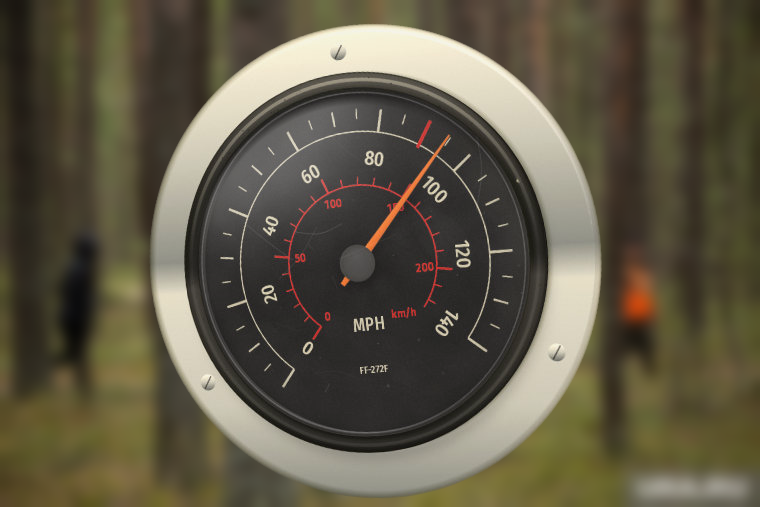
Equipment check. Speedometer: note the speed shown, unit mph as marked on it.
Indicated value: 95 mph
